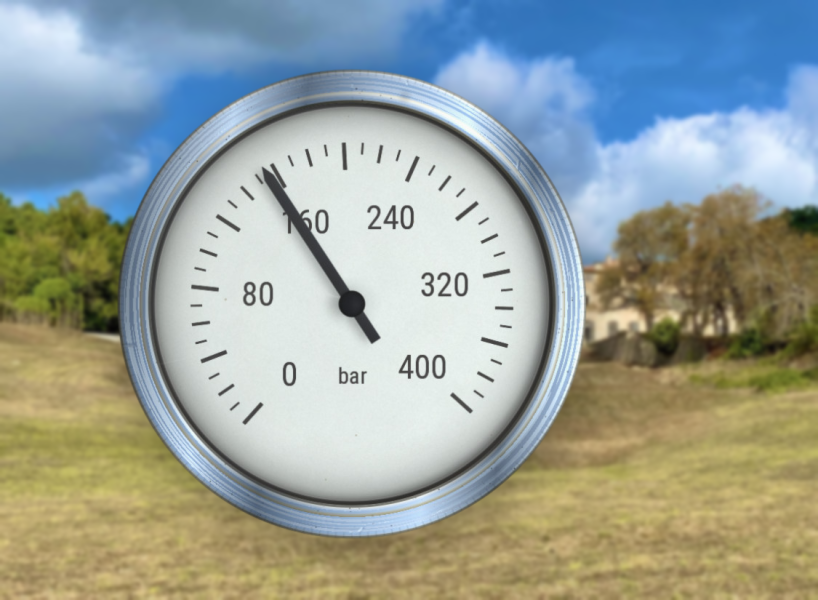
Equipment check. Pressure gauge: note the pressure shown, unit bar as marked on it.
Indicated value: 155 bar
